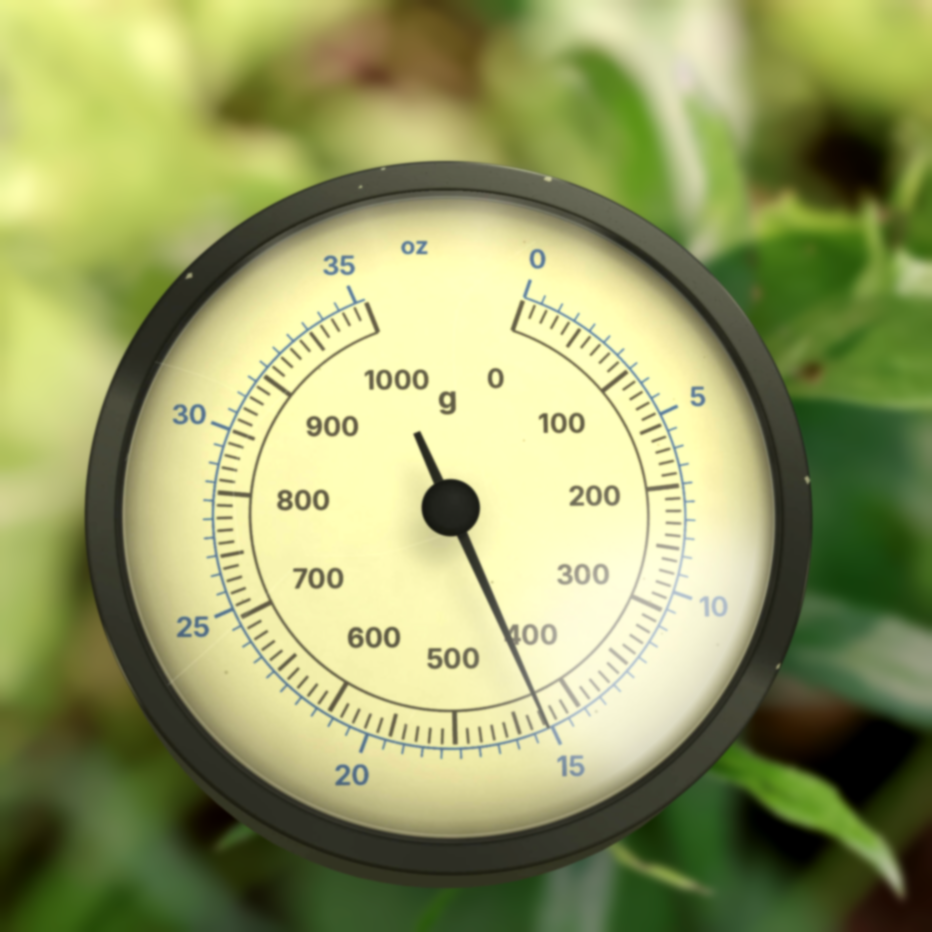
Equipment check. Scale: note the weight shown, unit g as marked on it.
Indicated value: 430 g
